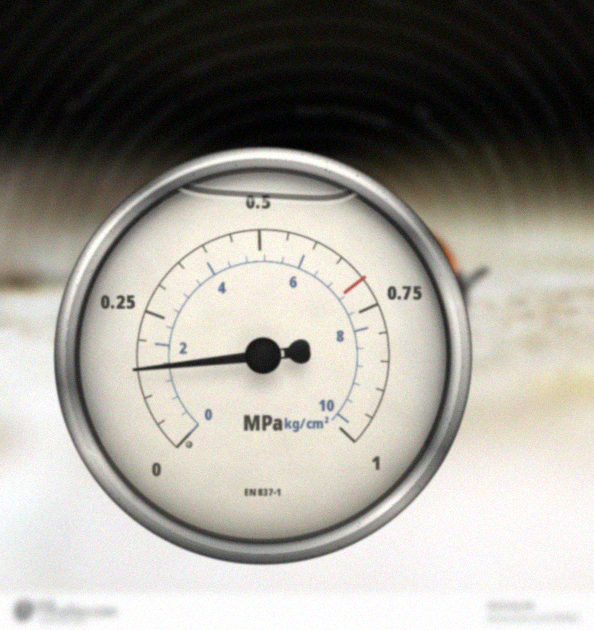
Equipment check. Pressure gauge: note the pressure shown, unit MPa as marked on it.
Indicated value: 0.15 MPa
